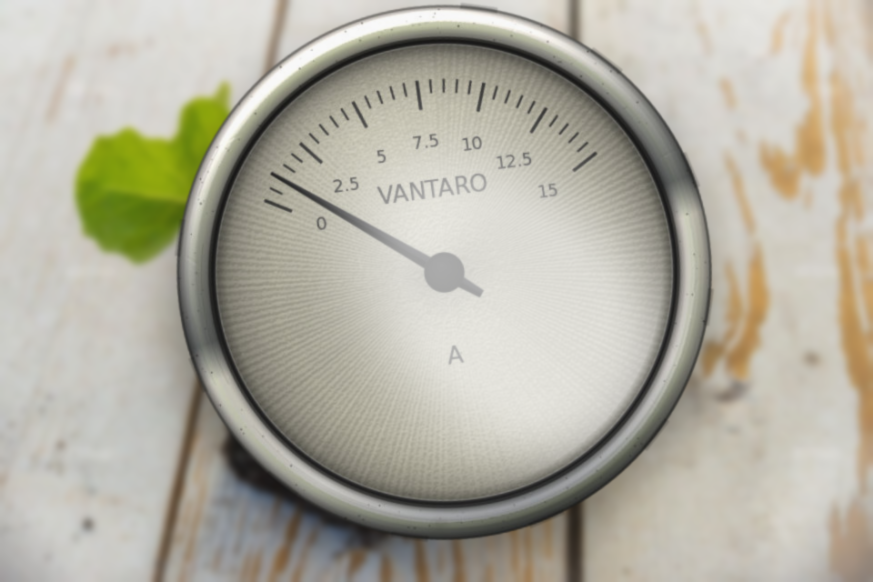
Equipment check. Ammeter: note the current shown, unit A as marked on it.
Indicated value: 1 A
